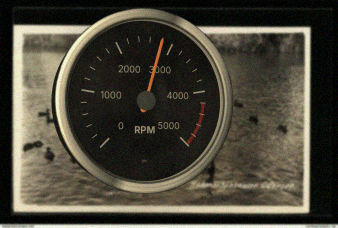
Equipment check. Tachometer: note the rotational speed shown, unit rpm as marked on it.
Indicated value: 2800 rpm
